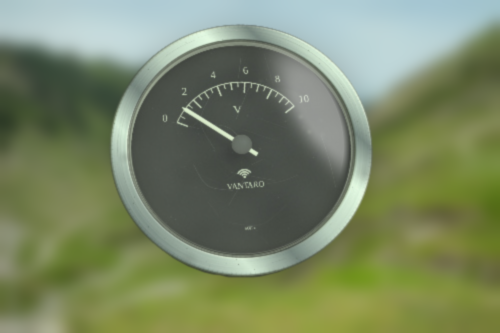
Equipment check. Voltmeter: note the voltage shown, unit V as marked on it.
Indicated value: 1 V
